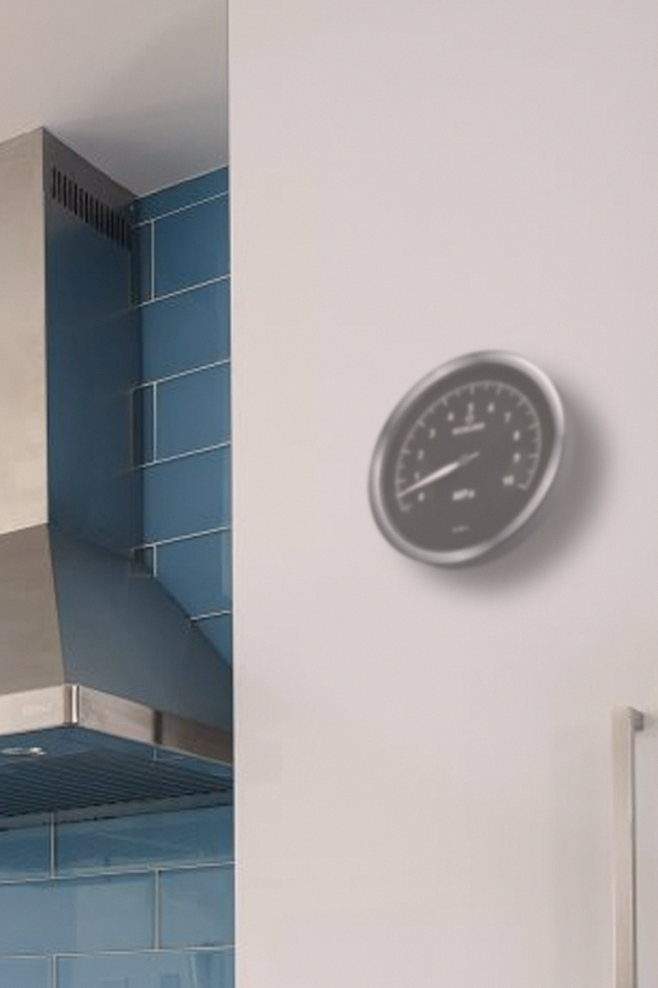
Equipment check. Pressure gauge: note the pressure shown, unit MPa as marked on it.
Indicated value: 0.5 MPa
